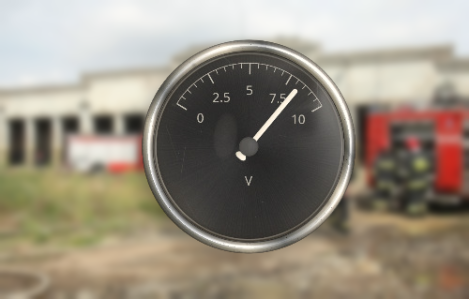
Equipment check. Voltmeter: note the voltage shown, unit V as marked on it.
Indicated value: 8.25 V
